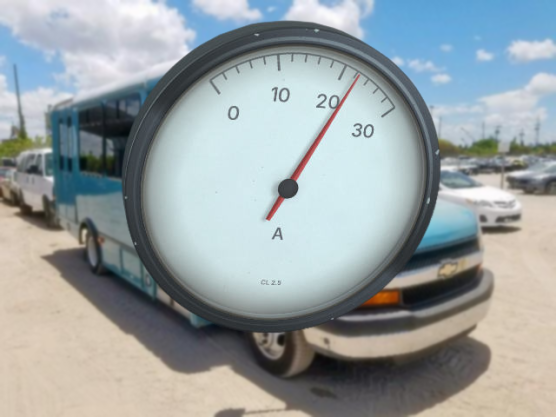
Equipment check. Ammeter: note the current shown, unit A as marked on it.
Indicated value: 22 A
